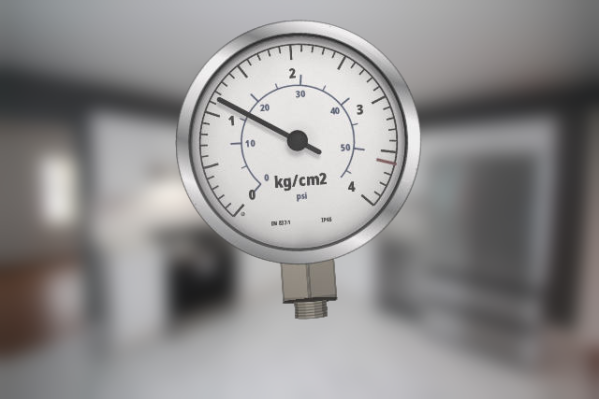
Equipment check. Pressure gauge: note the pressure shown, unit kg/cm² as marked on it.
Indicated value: 1.15 kg/cm²
